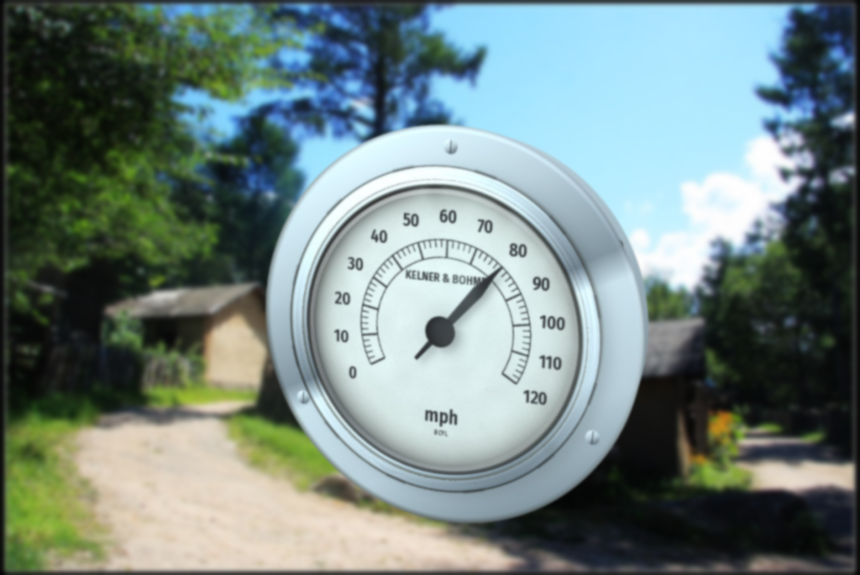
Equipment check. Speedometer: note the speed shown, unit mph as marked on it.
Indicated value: 80 mph
